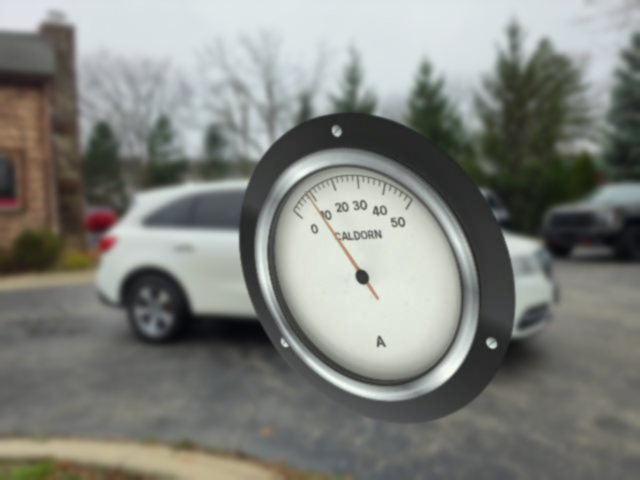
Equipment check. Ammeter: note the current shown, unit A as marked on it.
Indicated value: 10 A
